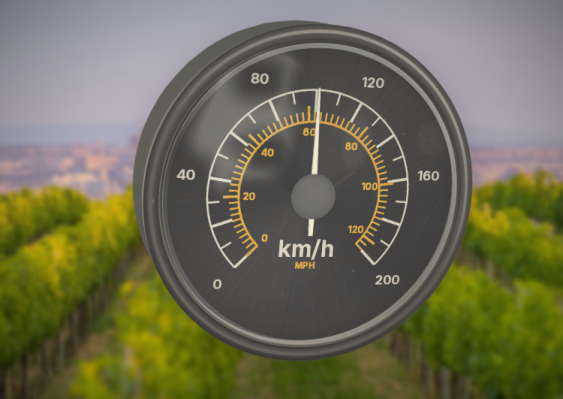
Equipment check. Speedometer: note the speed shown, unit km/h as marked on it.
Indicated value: 100 km/h
